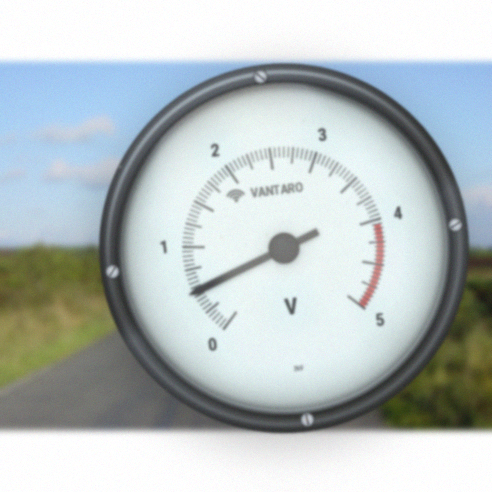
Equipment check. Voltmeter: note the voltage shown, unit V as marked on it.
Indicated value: 0.5 V
